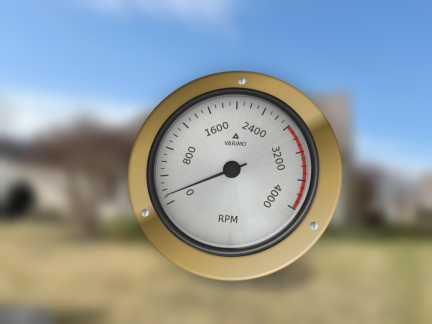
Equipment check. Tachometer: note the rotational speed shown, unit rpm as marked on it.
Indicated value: 100 rpm
